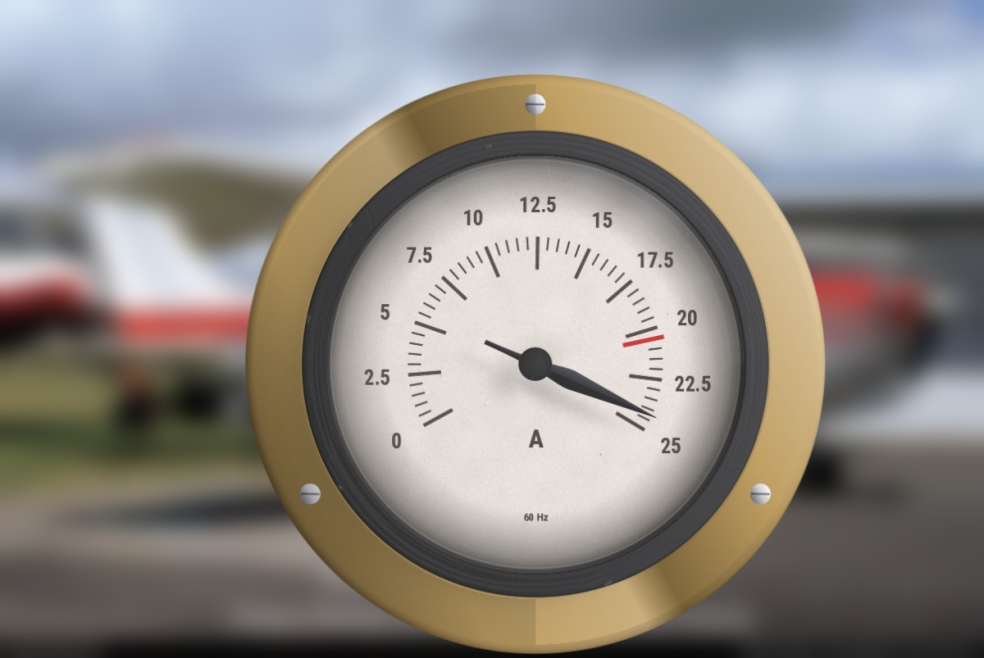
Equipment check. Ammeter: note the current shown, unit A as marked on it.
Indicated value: 24.25 A
